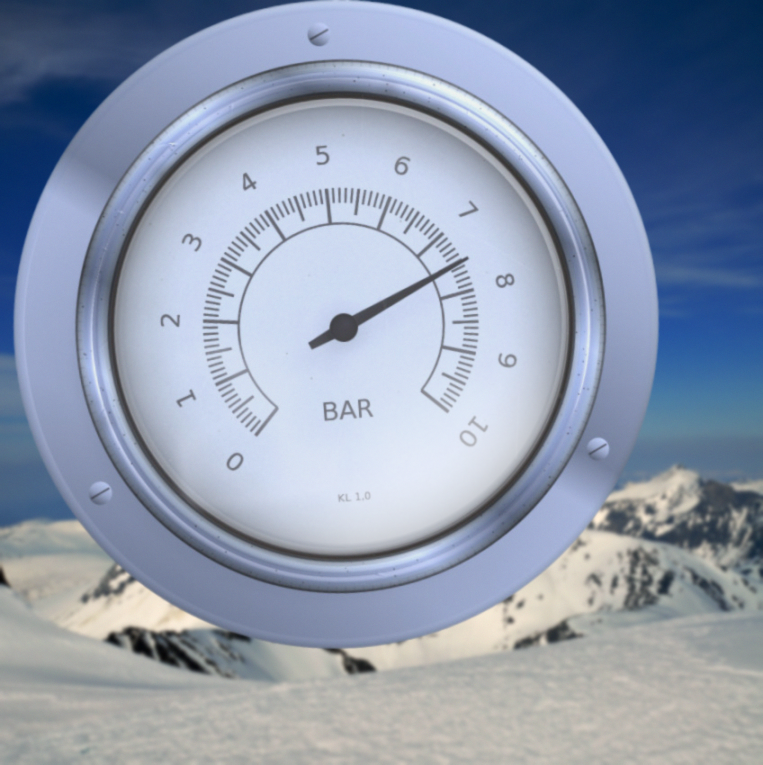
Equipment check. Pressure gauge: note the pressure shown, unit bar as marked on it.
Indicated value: 7.5 bar
